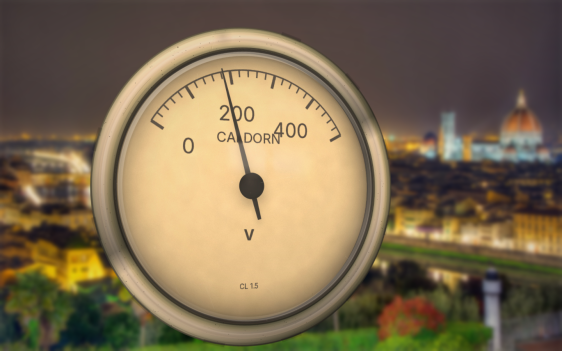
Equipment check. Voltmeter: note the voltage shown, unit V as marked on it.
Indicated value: 180 V
